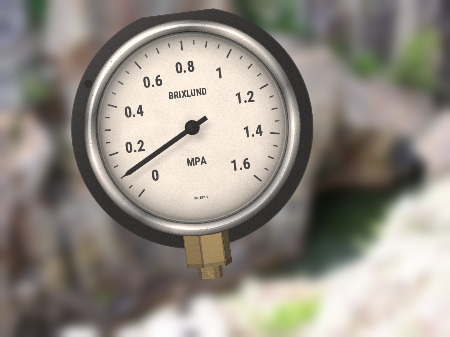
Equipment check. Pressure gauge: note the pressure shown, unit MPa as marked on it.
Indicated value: 0.1 MPa
